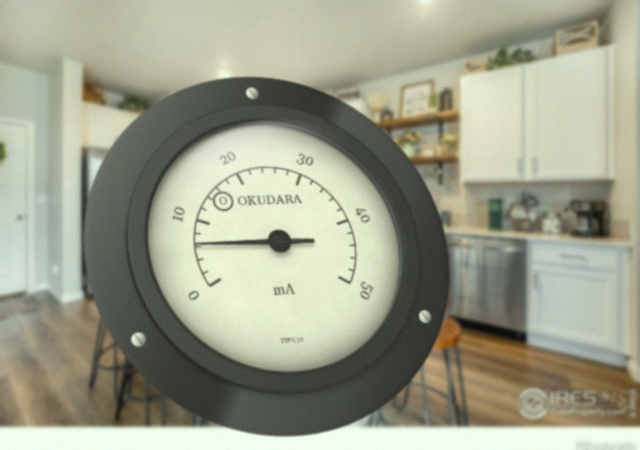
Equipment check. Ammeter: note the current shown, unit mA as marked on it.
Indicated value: 6 mA
